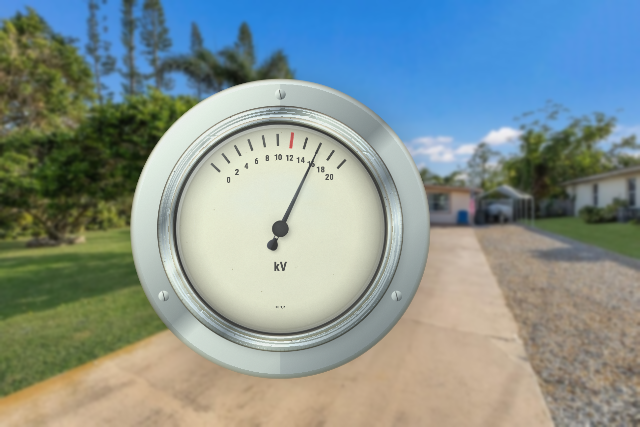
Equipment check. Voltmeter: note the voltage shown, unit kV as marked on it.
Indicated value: 16 kV
